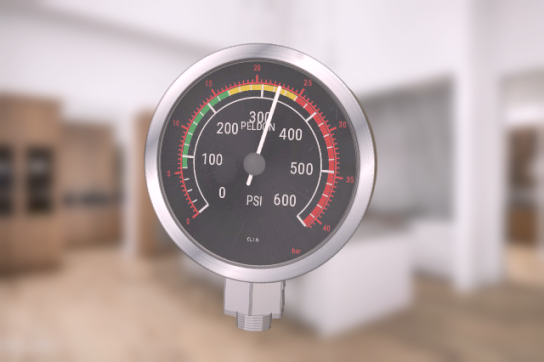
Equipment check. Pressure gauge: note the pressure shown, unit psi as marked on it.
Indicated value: 330 psi
